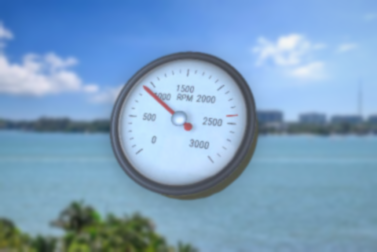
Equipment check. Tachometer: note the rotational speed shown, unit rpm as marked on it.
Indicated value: 900 rpm
